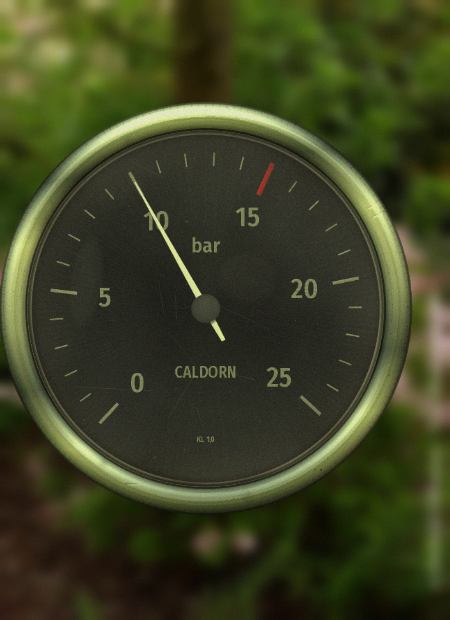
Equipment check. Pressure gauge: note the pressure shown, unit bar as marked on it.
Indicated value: 10 bar
